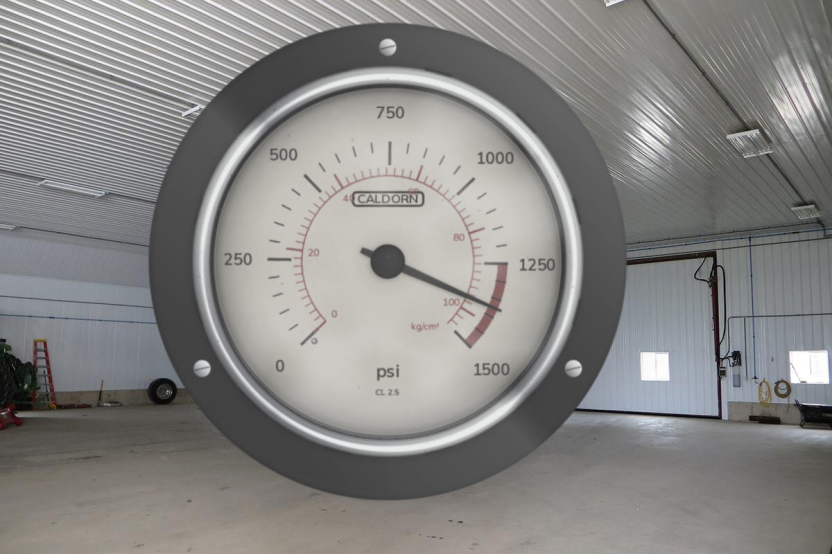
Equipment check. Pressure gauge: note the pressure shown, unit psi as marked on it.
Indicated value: 1375 psi
